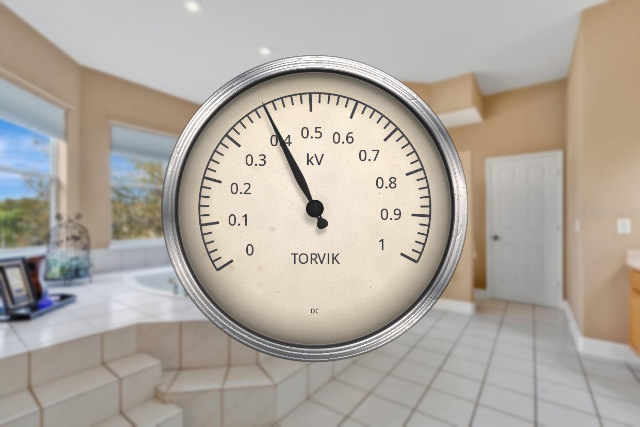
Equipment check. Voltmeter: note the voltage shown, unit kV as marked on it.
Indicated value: 0.4 kV
